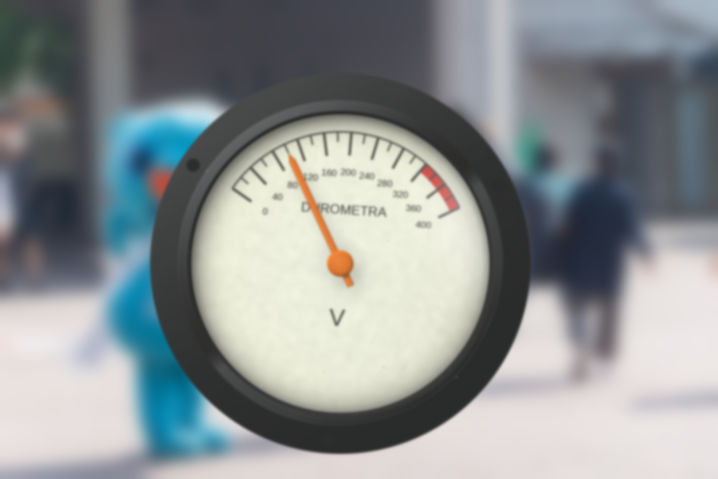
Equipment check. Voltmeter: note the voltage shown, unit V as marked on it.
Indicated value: 100 V
